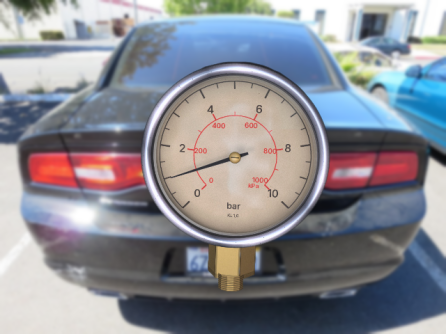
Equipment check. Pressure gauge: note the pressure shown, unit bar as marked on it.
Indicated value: 1 bar
